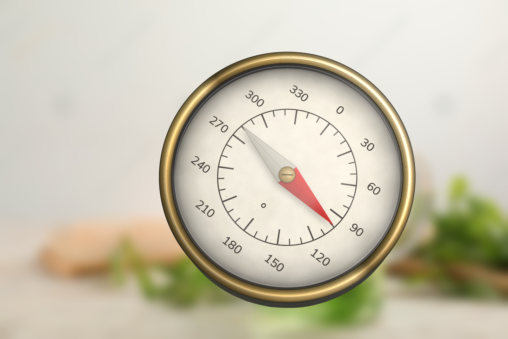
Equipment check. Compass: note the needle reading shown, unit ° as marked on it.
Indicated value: 100 °
